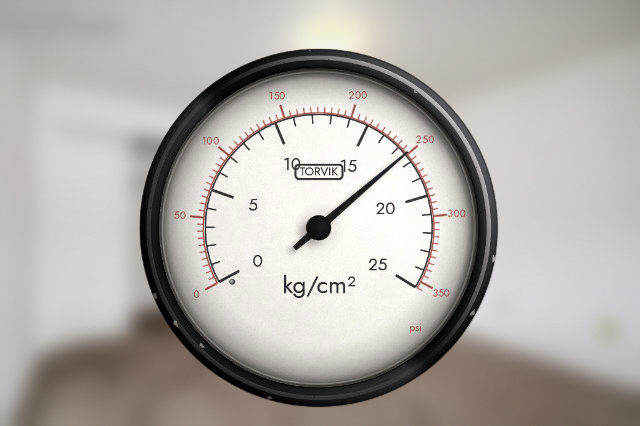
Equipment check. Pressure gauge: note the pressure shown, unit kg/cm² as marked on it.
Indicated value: 17.5 kg/cm²
